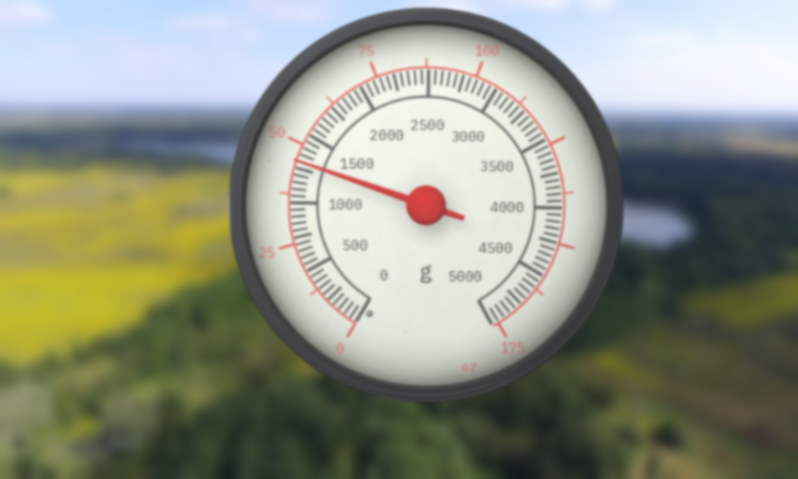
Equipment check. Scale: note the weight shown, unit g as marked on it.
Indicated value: 1300 g
